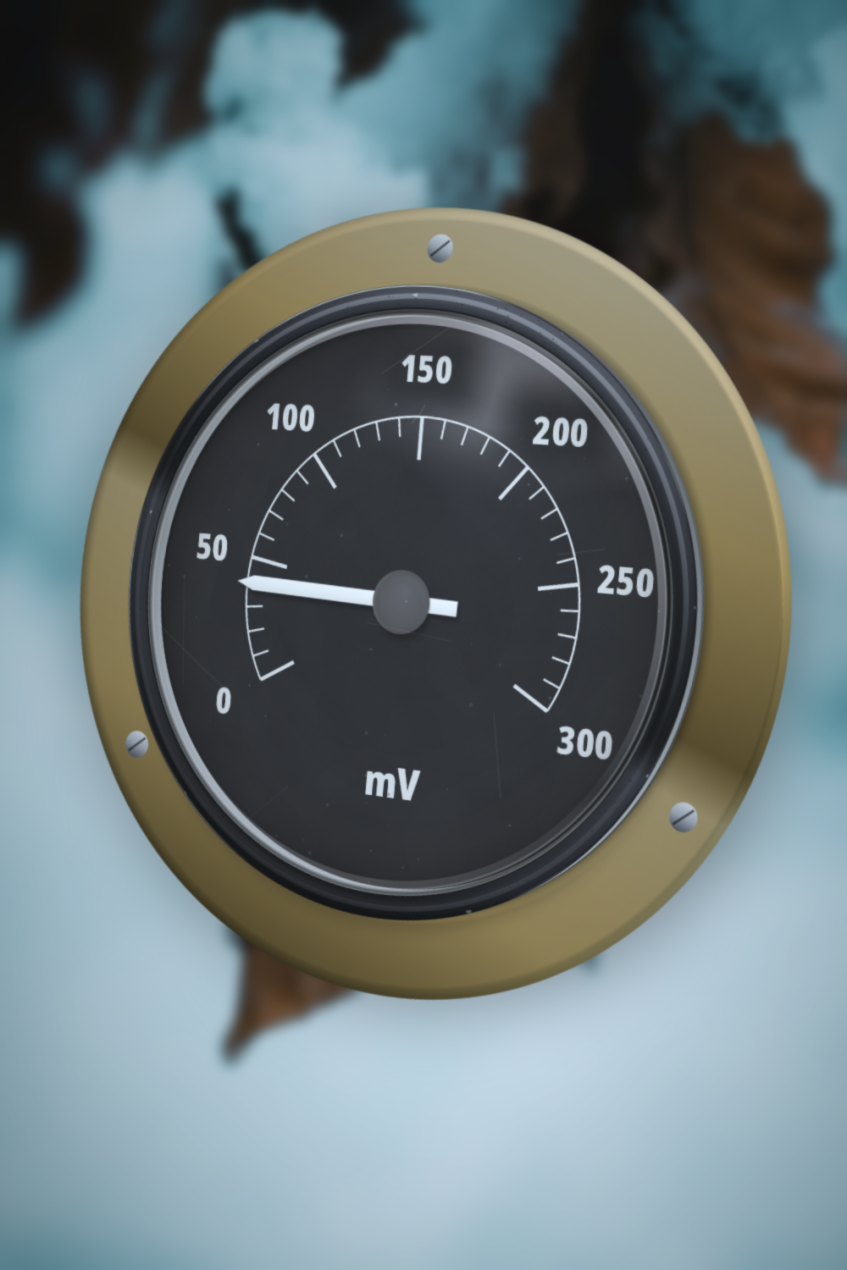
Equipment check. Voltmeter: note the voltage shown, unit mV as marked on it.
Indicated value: 40 mV
